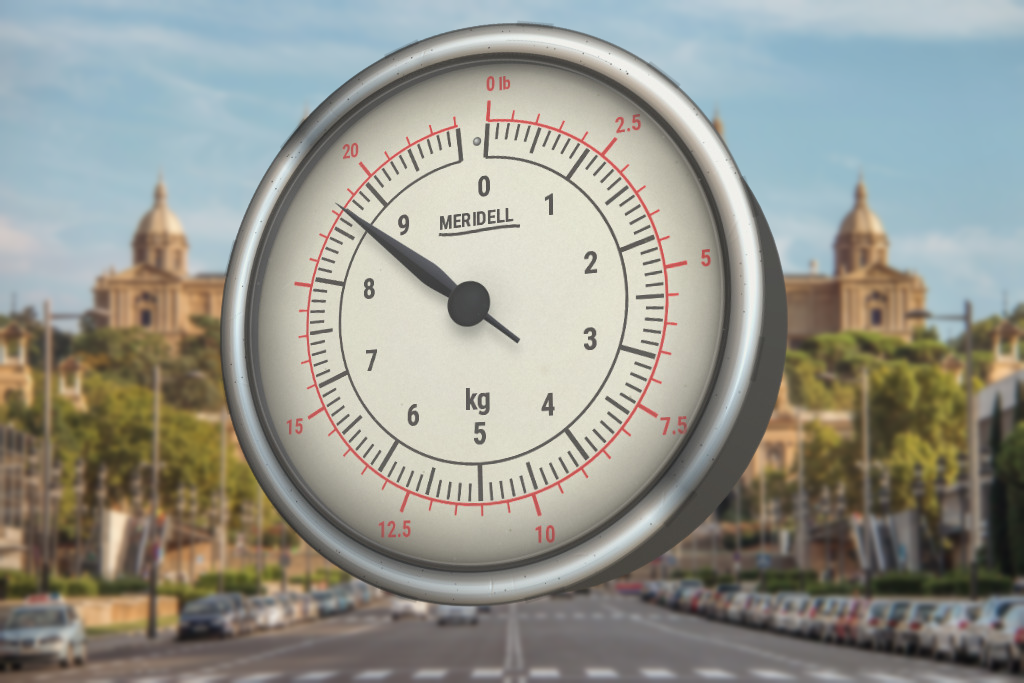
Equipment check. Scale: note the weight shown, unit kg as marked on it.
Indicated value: 8.7 kg
